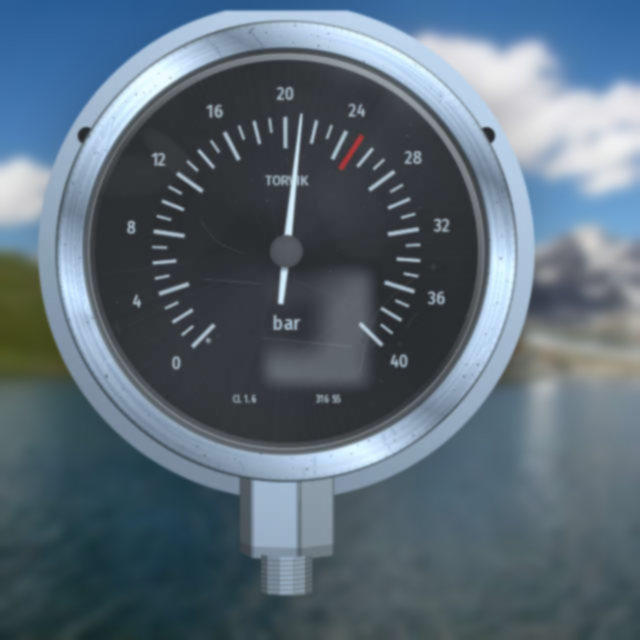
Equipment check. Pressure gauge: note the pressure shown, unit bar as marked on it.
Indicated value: 21 bar
